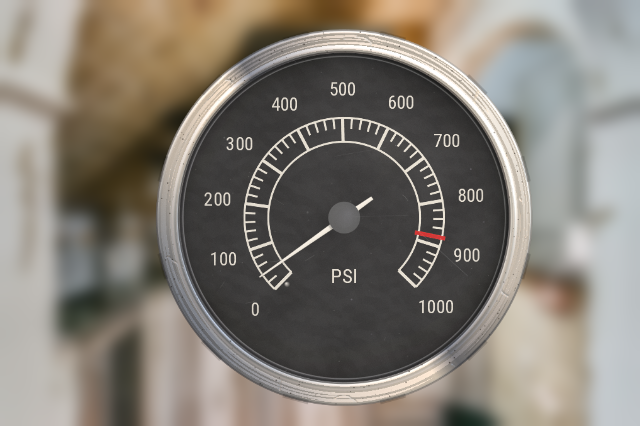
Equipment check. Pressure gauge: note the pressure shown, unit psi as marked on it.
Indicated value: 40 psi
